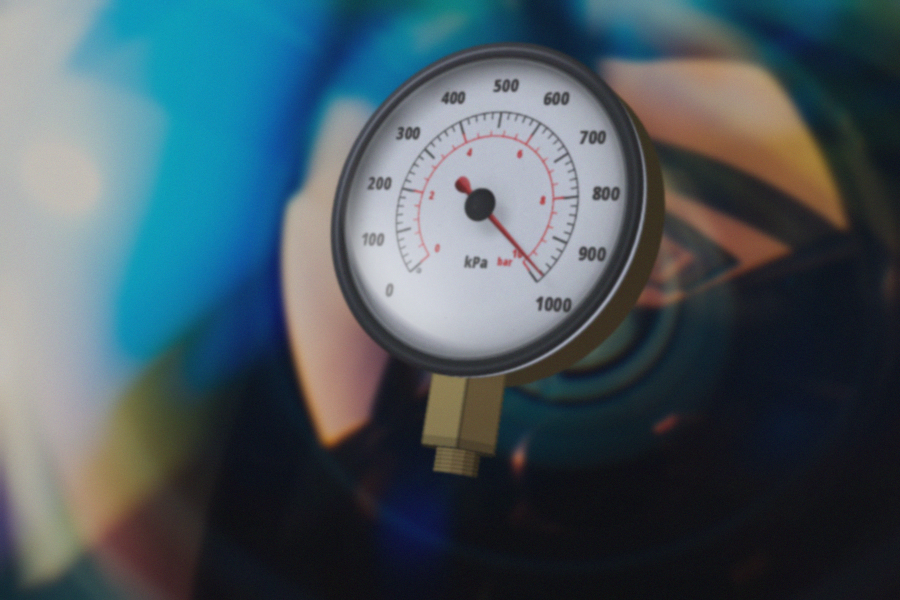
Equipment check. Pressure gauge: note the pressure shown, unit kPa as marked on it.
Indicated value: 980 kPa
